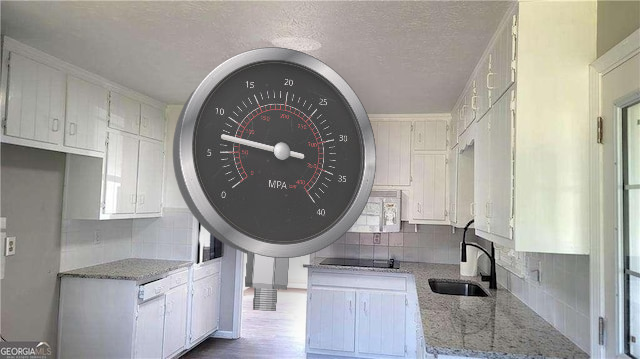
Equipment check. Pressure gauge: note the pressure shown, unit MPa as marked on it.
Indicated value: 7 MPa
